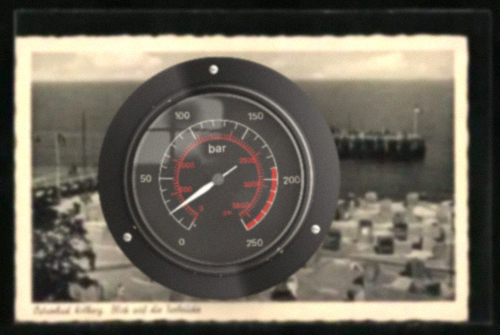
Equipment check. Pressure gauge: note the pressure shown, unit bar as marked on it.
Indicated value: 20 bar
